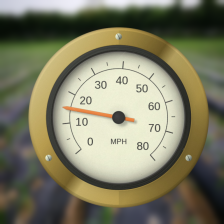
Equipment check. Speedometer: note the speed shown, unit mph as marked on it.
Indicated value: 15 mph
